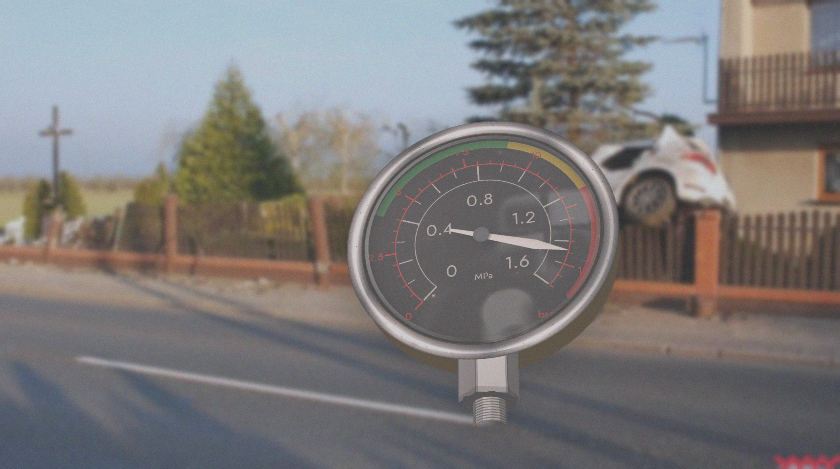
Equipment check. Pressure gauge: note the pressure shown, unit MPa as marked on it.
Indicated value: 1.45 MPa
